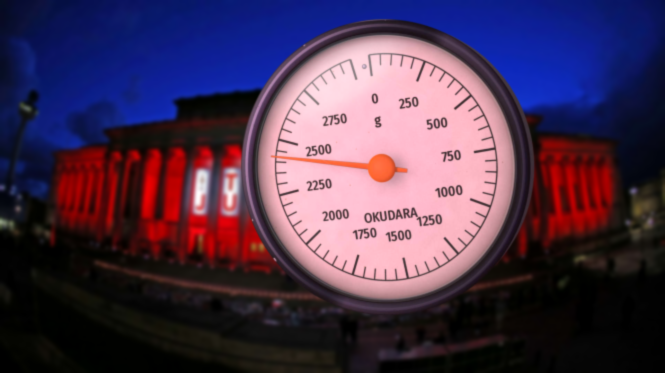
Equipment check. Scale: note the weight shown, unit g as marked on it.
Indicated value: 2425 g
